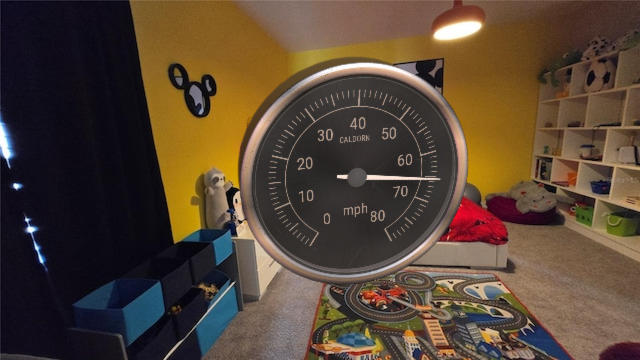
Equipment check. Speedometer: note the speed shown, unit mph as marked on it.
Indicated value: 65 mph
